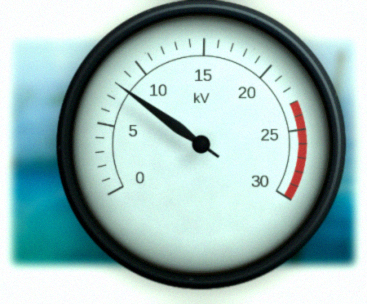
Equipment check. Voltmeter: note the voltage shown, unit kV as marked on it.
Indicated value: 8 kV
